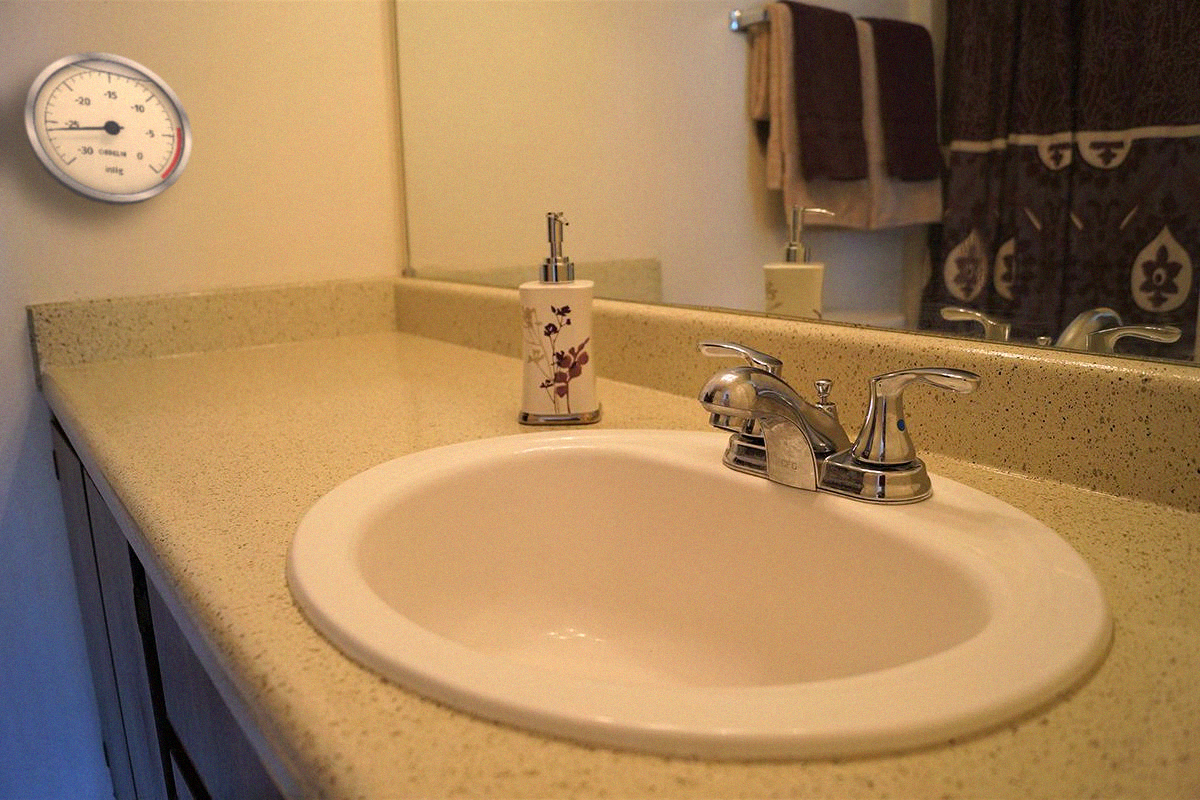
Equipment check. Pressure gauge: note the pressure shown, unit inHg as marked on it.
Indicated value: -26 inHg
